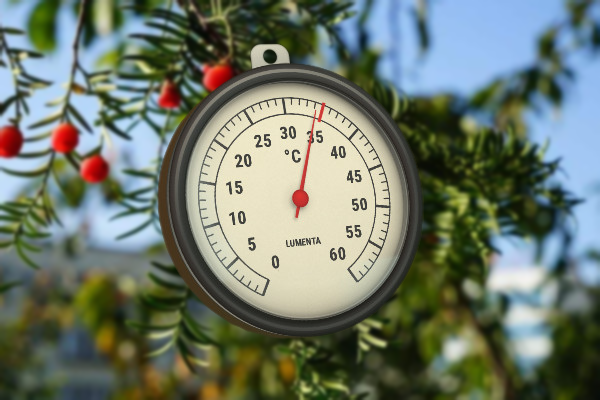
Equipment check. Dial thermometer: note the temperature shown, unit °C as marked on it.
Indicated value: 34 °C
